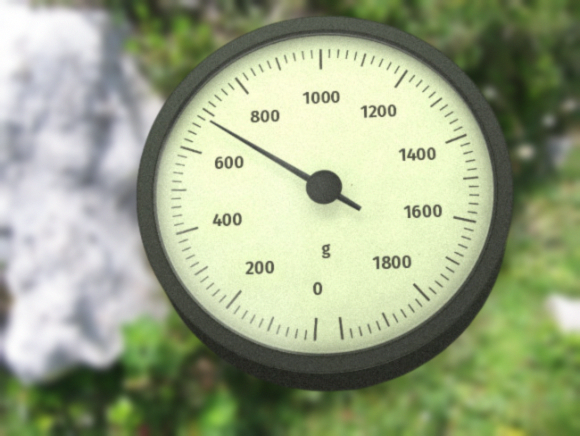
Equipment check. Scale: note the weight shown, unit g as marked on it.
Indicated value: 680 g
